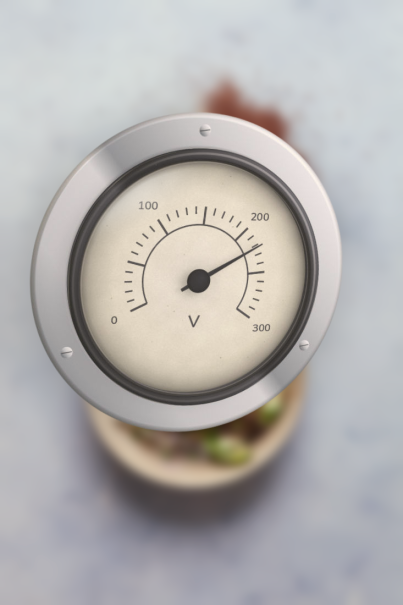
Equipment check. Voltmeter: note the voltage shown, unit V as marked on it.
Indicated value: 220 V
